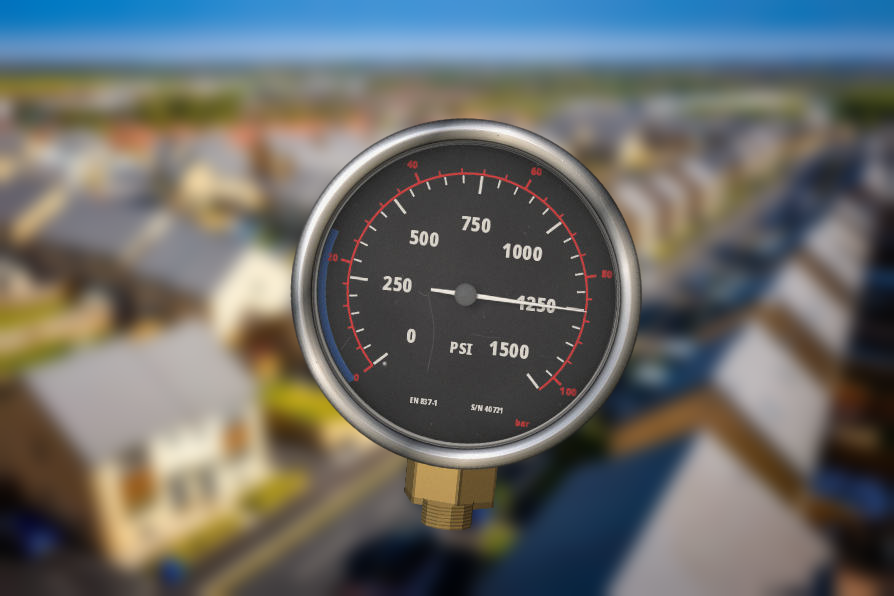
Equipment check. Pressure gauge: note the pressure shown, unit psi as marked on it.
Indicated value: 1250 psi
